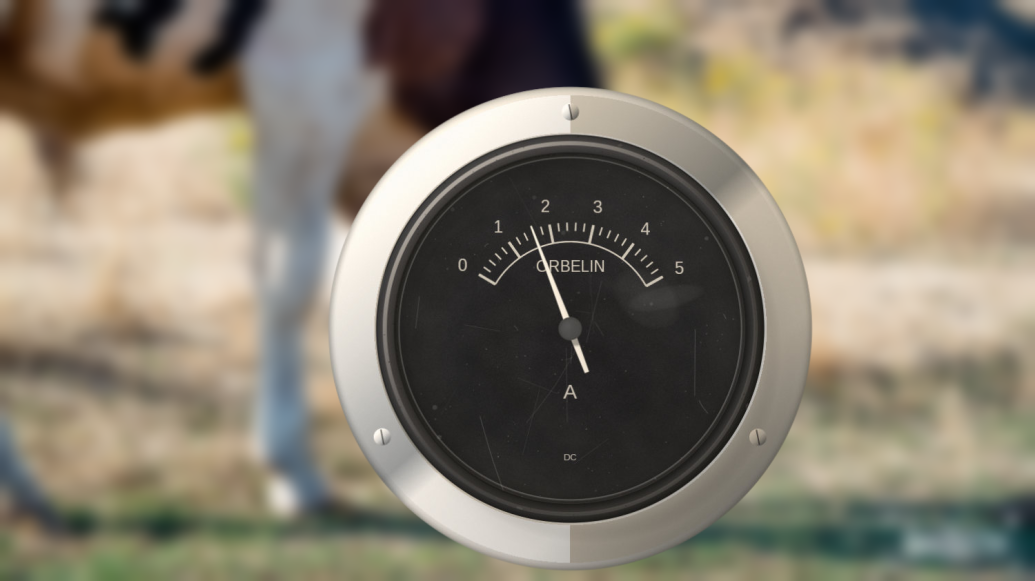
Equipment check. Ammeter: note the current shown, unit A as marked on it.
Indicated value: 1.6 A
